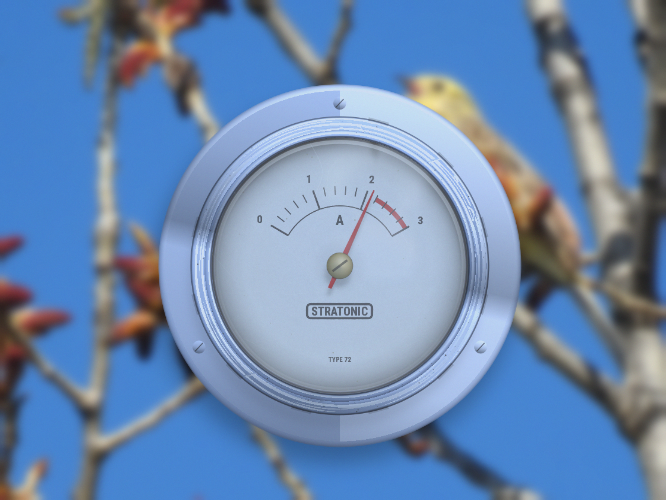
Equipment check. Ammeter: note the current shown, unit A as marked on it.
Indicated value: 2.1 A
